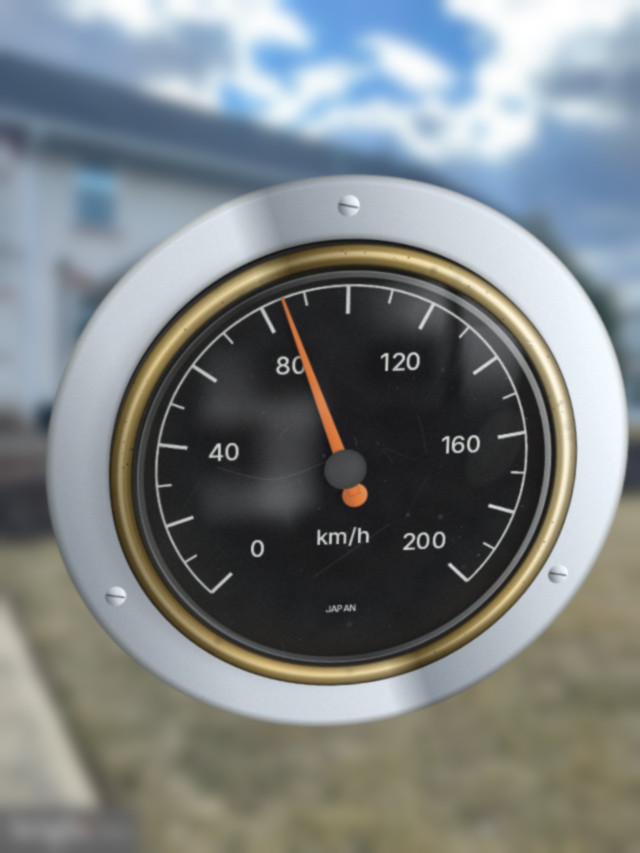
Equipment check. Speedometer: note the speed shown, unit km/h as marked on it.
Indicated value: 85 km/h
